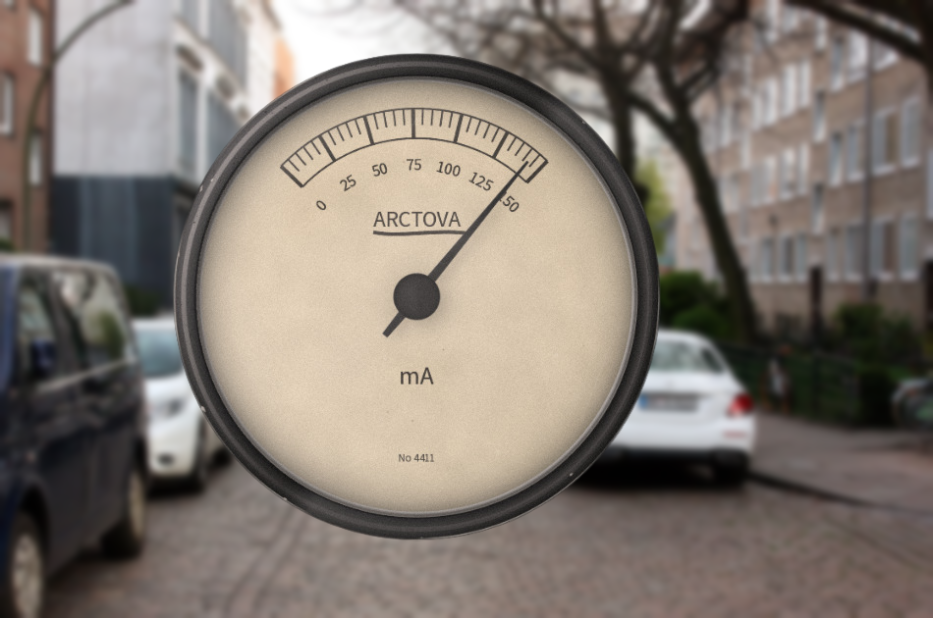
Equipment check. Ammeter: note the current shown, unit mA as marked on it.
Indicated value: 142.5 mA
